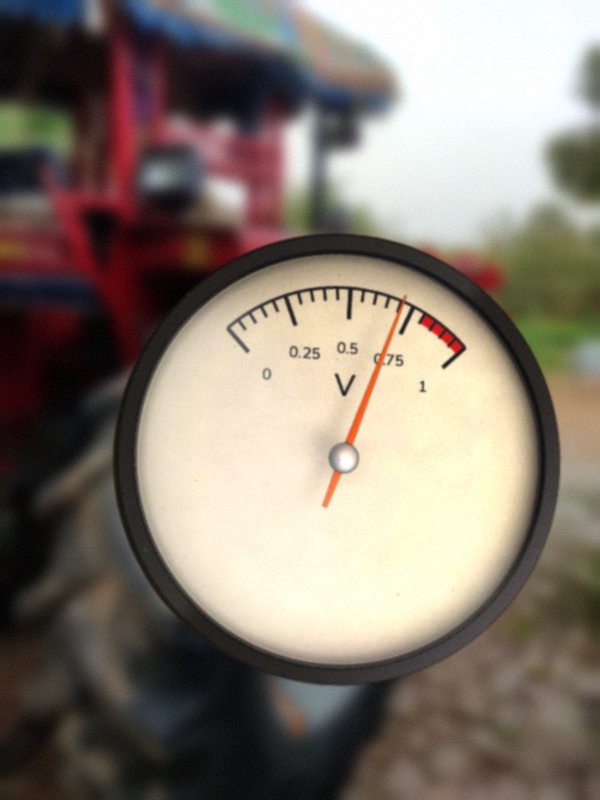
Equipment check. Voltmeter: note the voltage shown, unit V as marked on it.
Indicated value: 0.7 V
